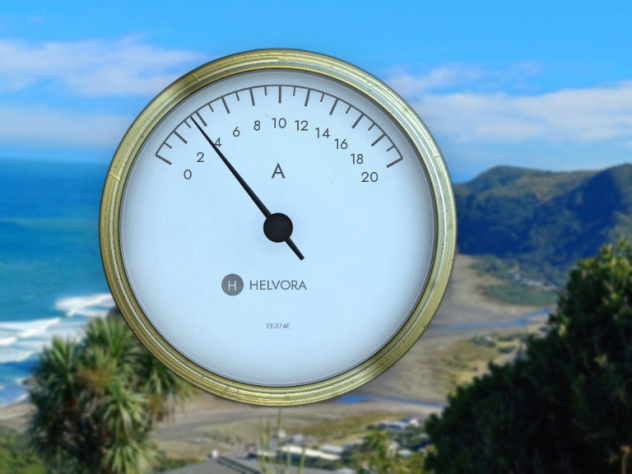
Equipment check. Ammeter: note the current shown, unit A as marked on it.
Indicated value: 3.5 A
